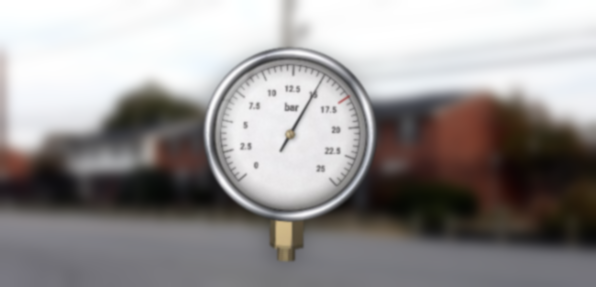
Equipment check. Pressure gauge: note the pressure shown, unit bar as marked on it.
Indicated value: 15 bar
